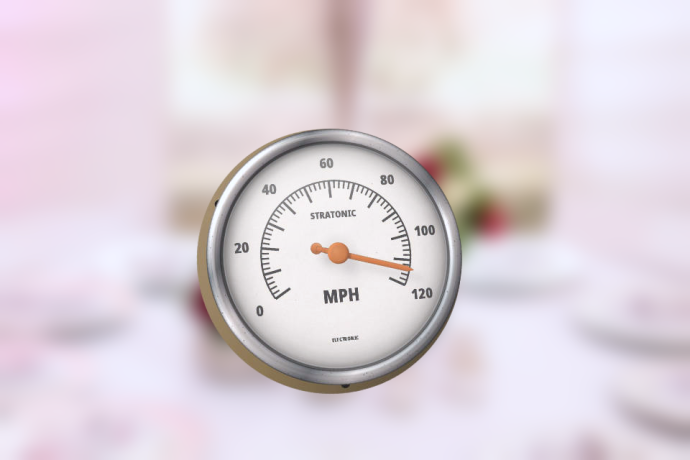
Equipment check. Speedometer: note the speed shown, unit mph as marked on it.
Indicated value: 114 mph
